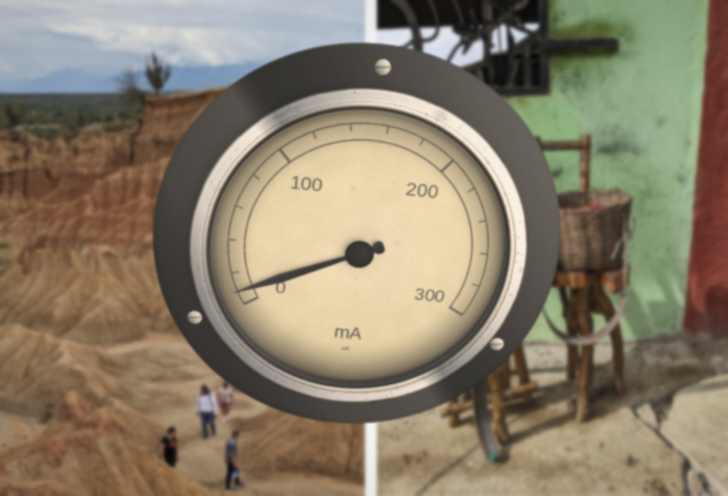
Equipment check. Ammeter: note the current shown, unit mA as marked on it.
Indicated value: 10 mA
